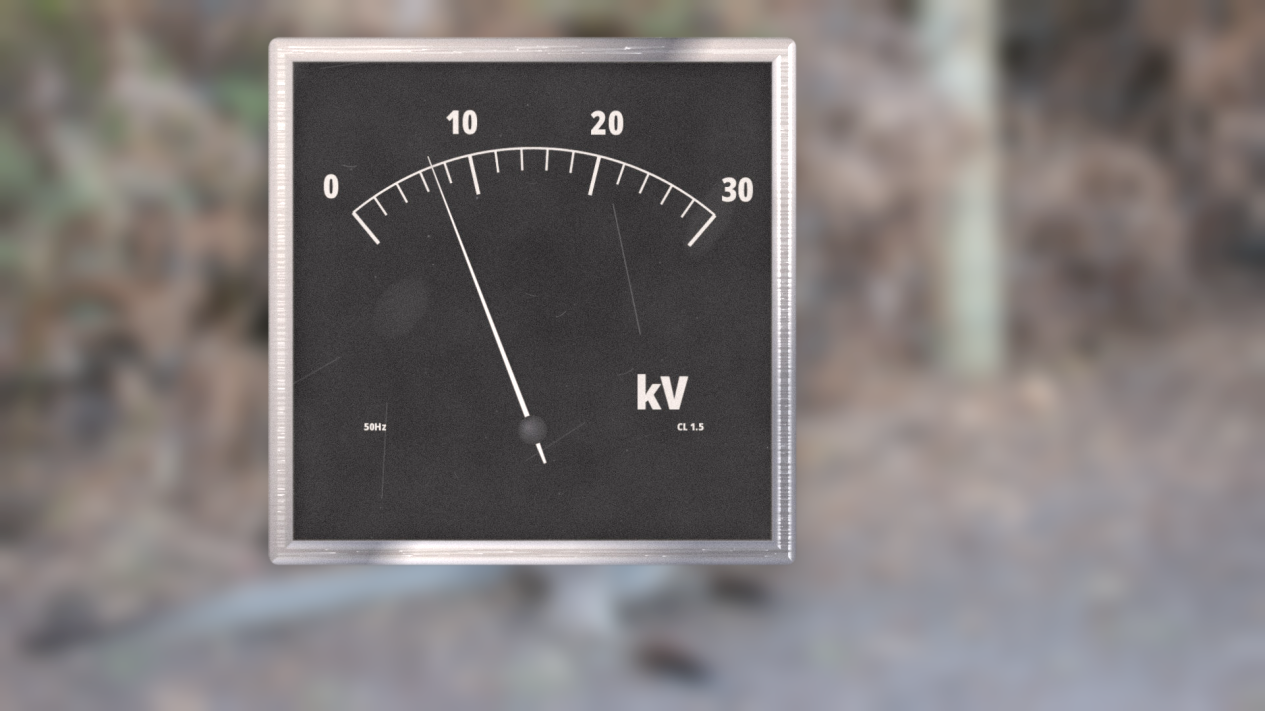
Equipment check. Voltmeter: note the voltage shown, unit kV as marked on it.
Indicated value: 7 kV
